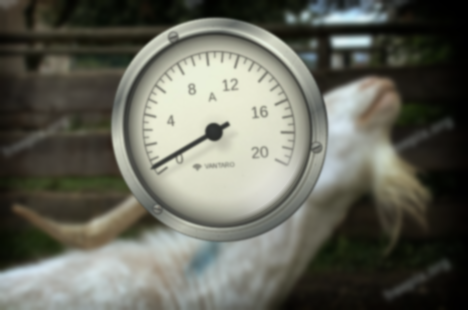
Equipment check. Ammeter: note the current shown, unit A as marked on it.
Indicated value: 0.5 A
